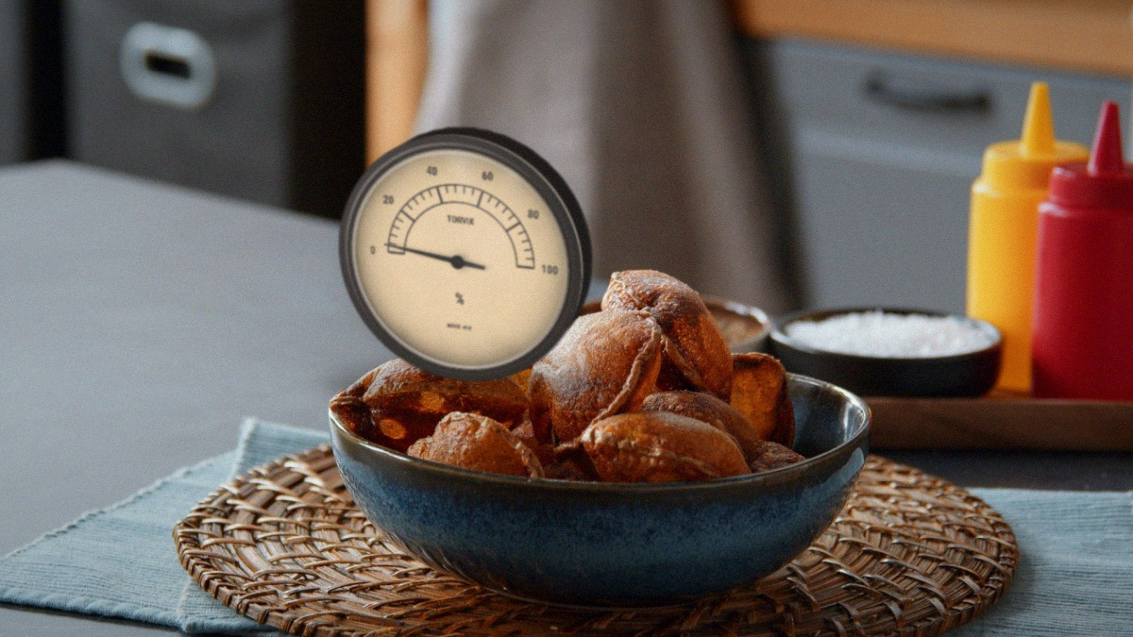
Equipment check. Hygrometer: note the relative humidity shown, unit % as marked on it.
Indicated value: 4 %
